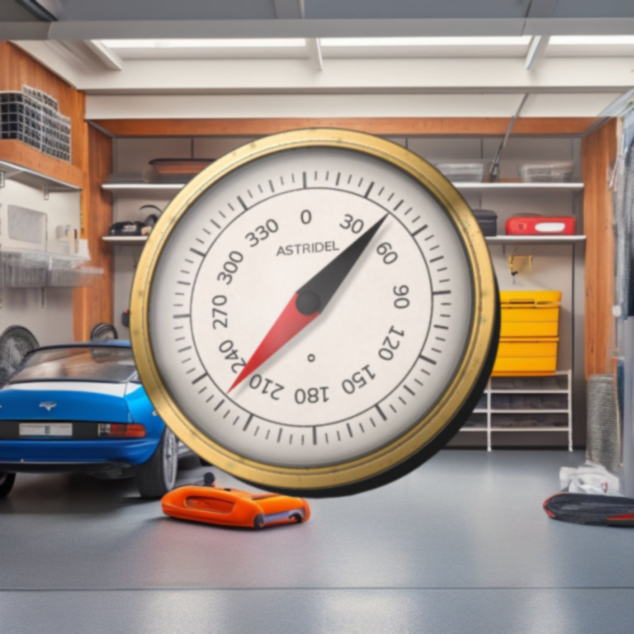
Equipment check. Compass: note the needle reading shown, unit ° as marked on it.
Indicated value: 225 °
